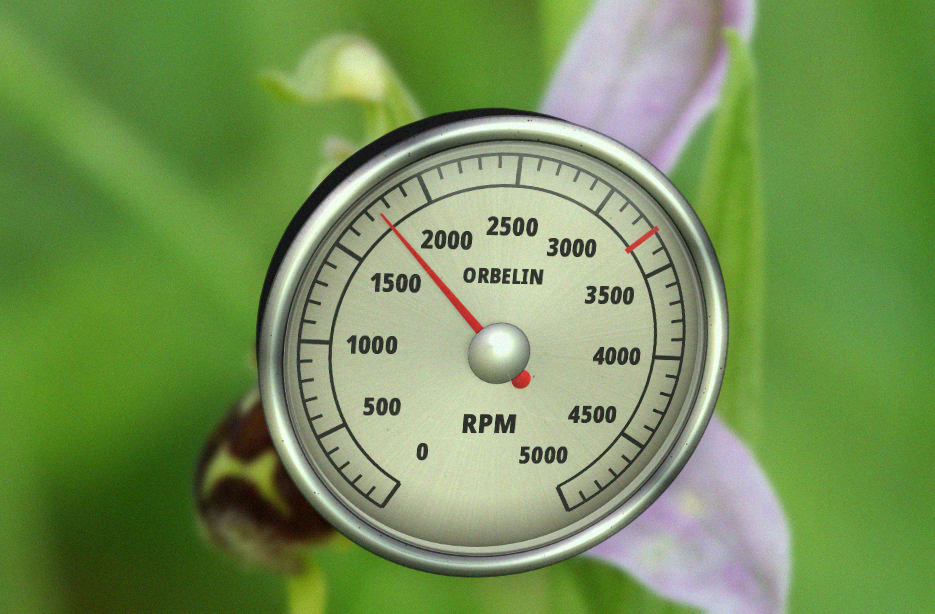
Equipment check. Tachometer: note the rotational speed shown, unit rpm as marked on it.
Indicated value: 1750 rpm
